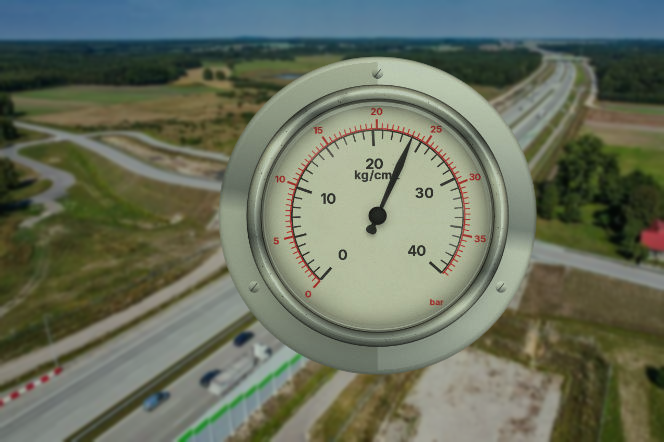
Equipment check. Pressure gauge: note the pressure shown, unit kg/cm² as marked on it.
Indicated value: 24 kg/cm²
